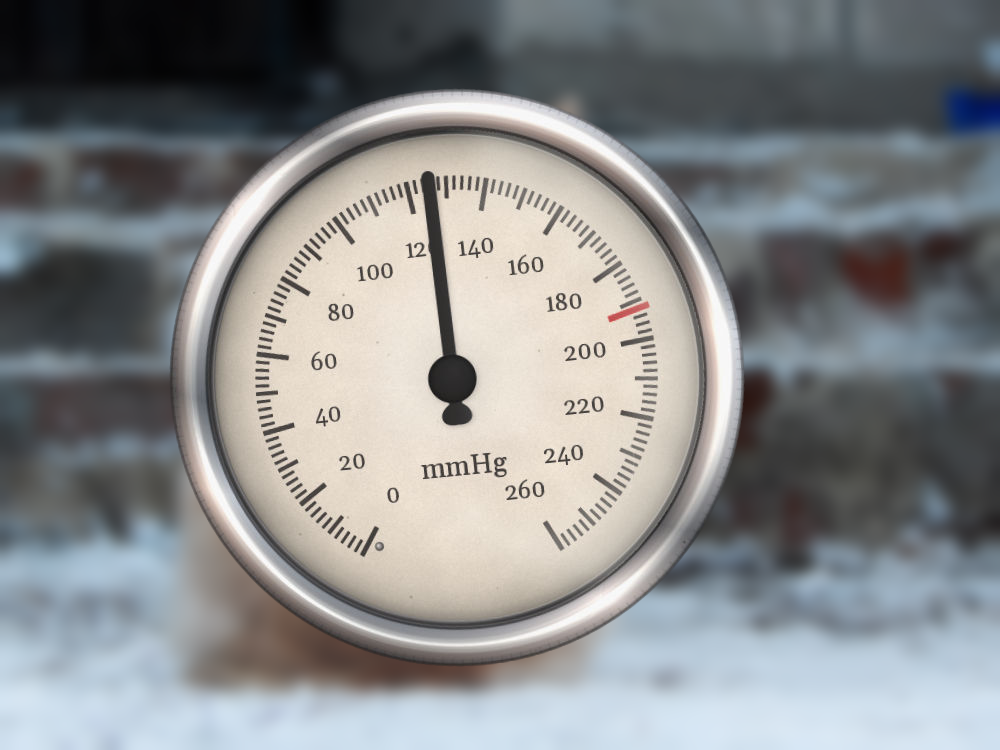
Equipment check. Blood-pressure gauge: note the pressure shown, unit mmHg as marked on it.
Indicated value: 126 mmHg
